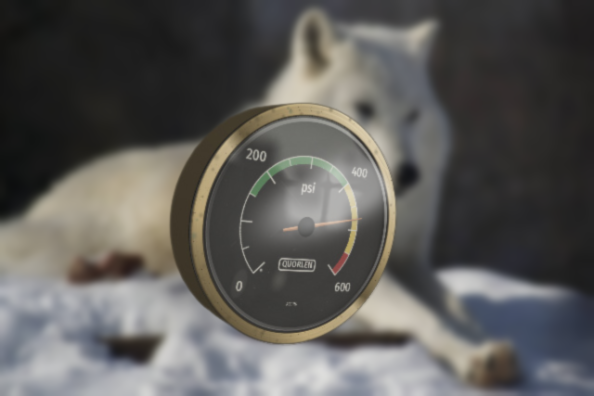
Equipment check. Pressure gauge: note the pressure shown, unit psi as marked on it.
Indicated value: 475 psi
